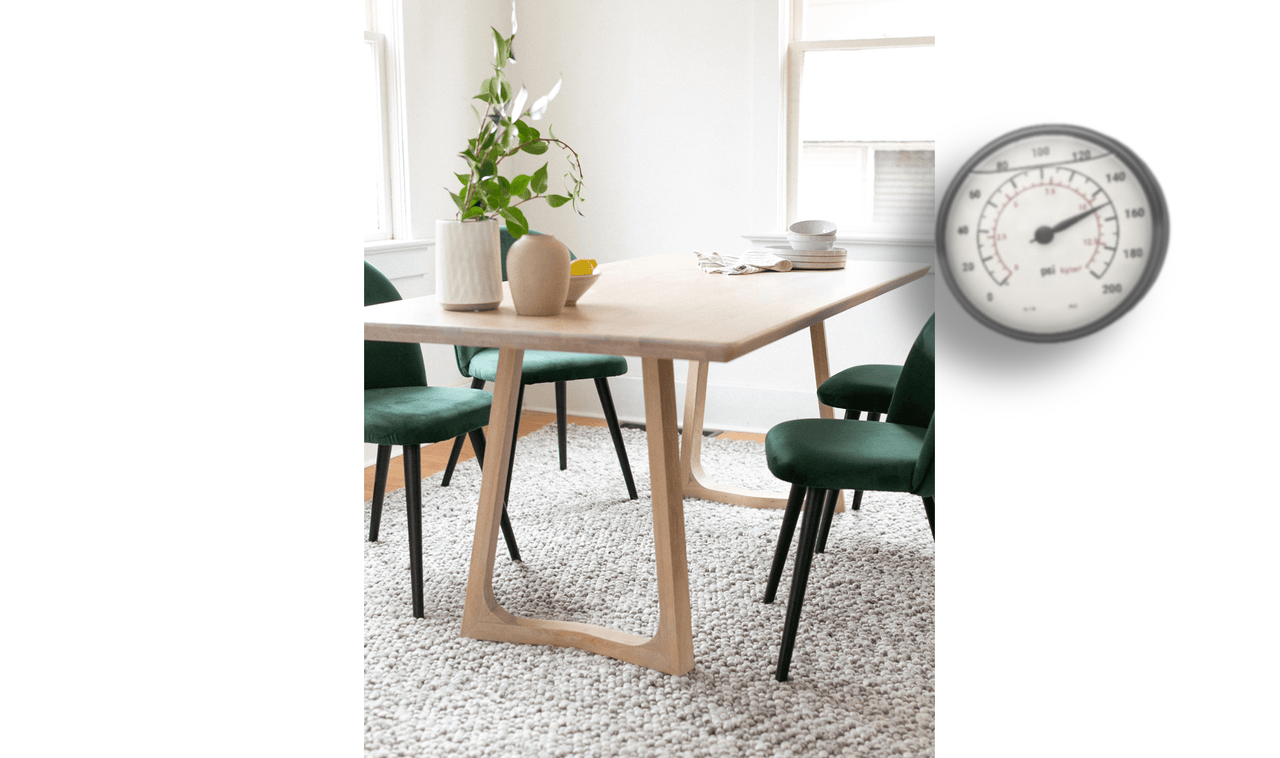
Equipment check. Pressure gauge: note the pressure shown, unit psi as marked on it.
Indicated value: 150 psi
